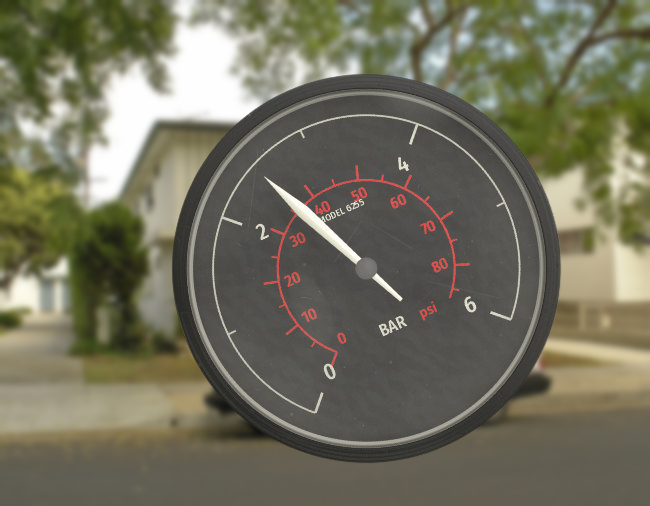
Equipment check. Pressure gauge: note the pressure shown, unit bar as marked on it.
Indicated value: 2.5 bar
